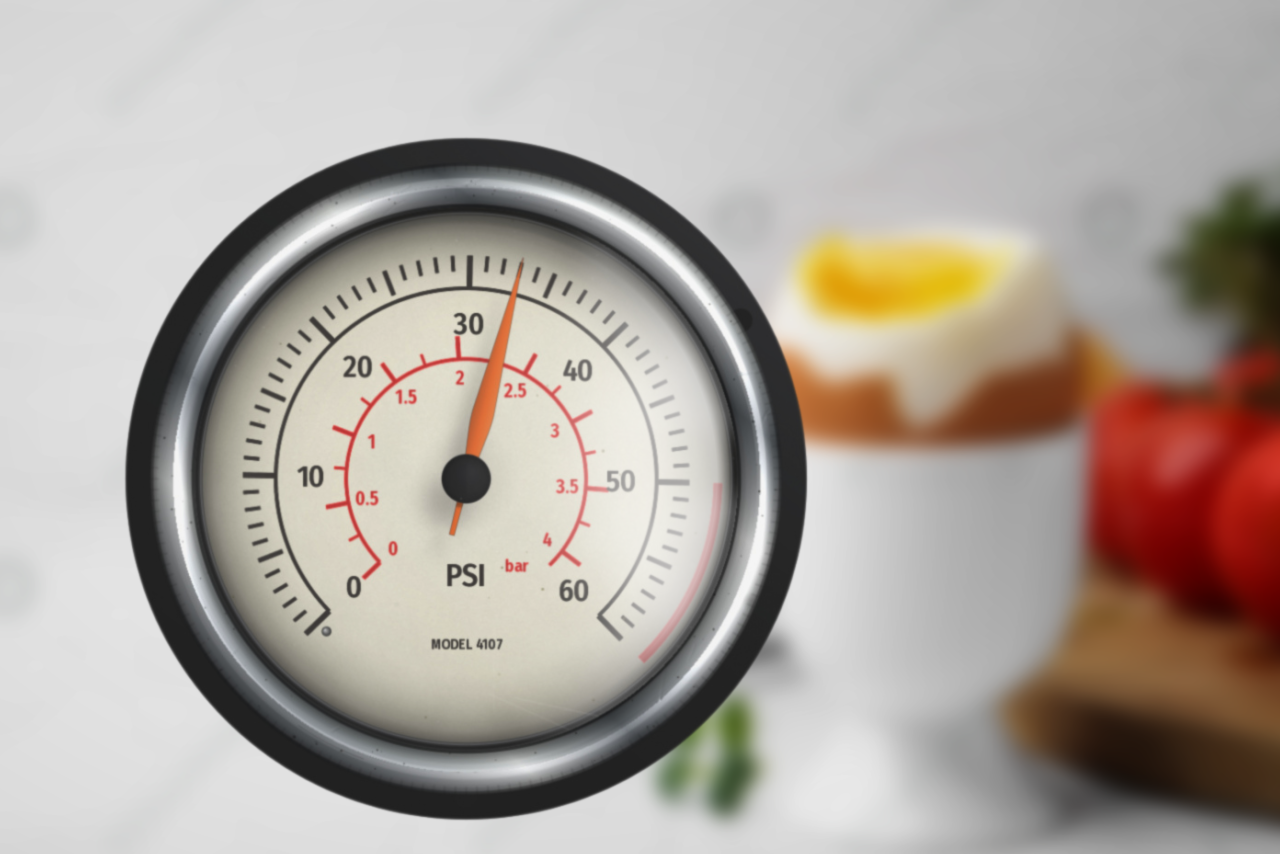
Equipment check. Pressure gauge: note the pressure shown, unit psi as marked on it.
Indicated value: 33 psi
